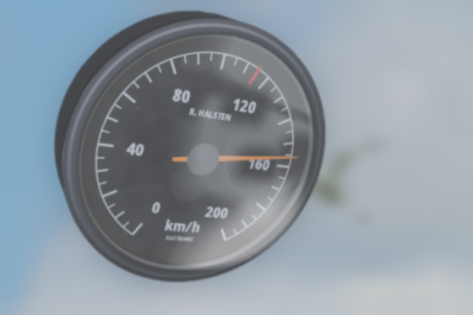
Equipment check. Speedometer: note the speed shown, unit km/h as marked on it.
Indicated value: 155 km/h
